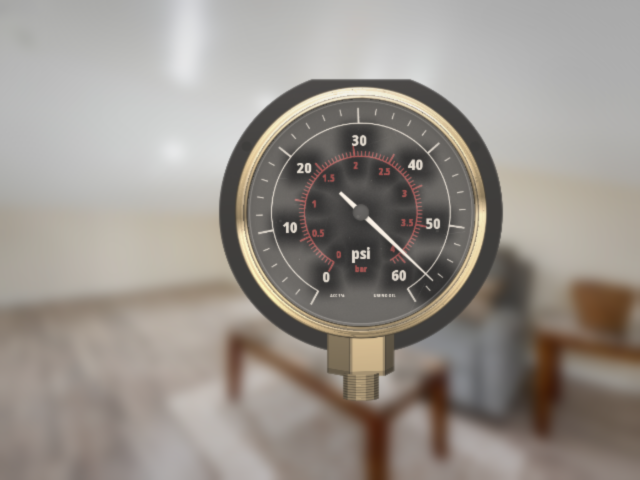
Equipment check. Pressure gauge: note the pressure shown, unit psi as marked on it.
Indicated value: 57 psi
